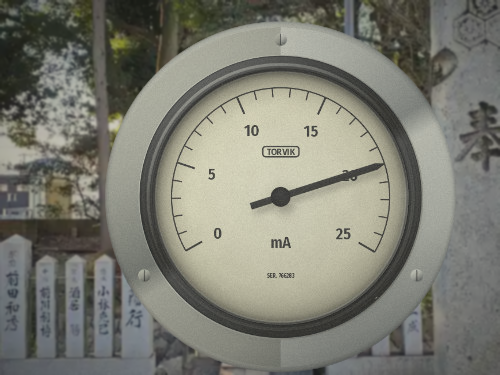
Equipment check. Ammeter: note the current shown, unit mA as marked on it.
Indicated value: 20 mA
